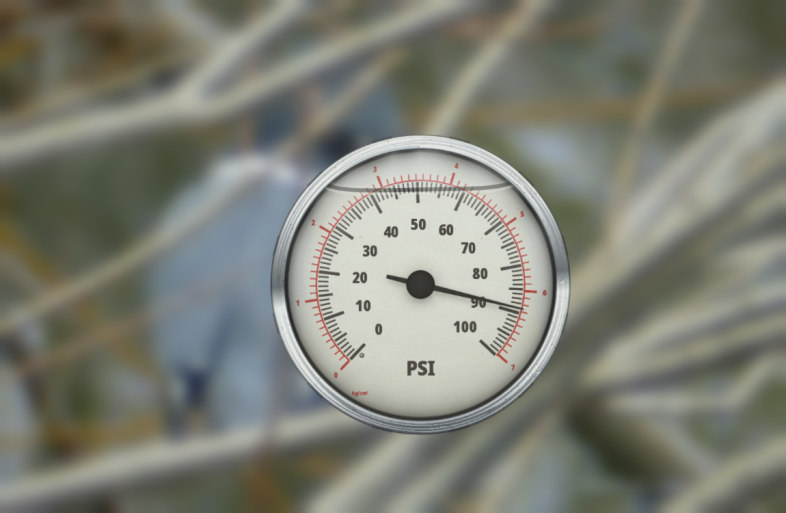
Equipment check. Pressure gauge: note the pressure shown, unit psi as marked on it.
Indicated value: 89 psi
